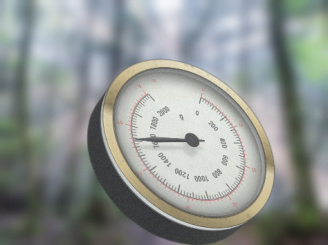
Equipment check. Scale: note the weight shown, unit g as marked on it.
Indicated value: 1600 g
